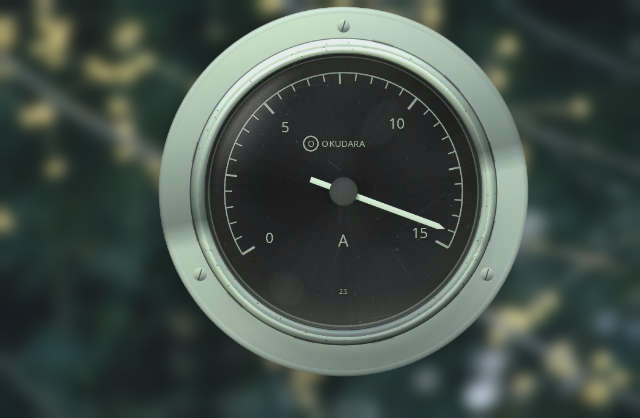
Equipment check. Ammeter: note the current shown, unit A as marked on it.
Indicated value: 14.5 A
